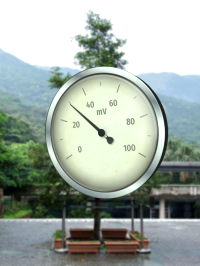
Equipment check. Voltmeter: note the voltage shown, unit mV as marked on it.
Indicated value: 30 mV
